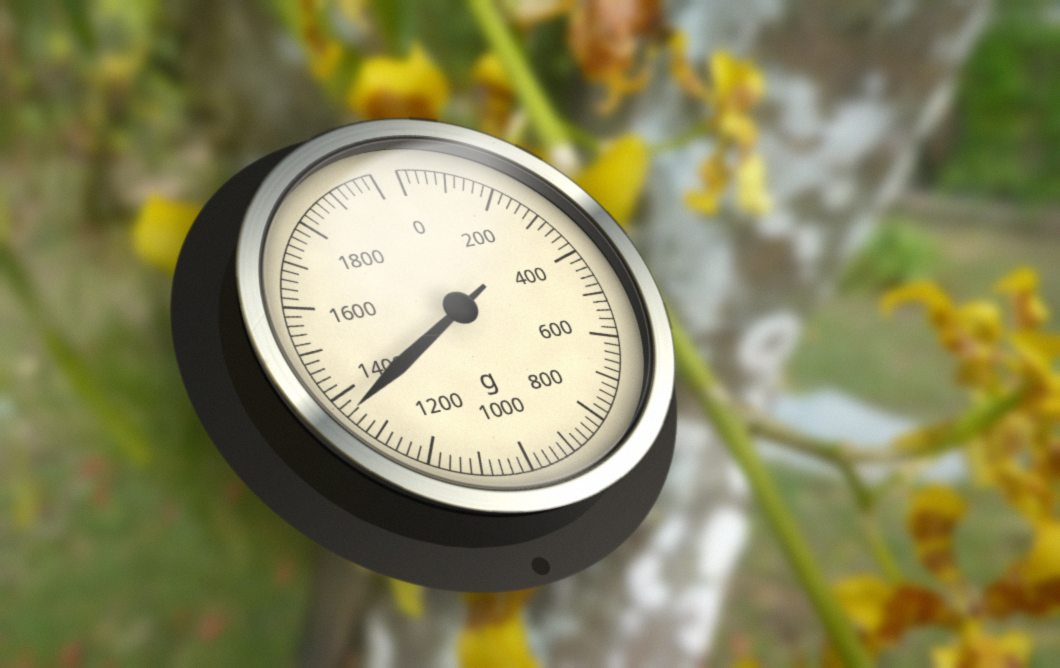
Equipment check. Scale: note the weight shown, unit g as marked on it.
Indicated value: 1360 g
